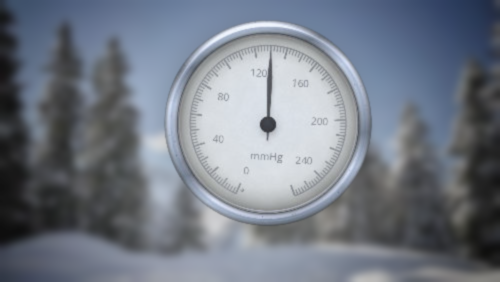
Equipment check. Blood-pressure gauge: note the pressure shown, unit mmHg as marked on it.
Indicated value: 130 mmHg
